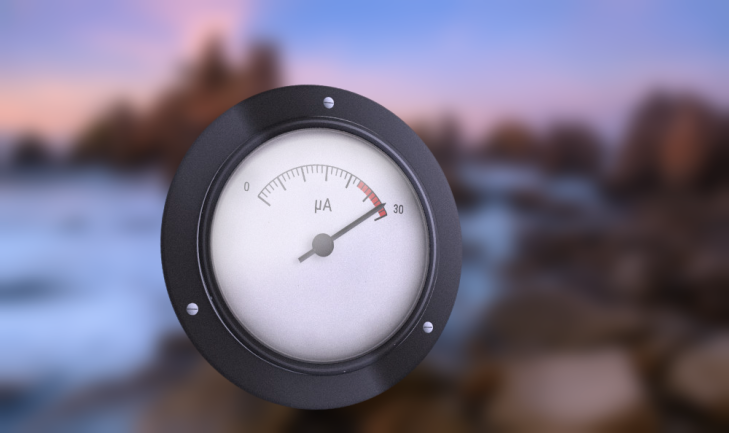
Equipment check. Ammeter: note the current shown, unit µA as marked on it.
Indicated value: 28 µA
